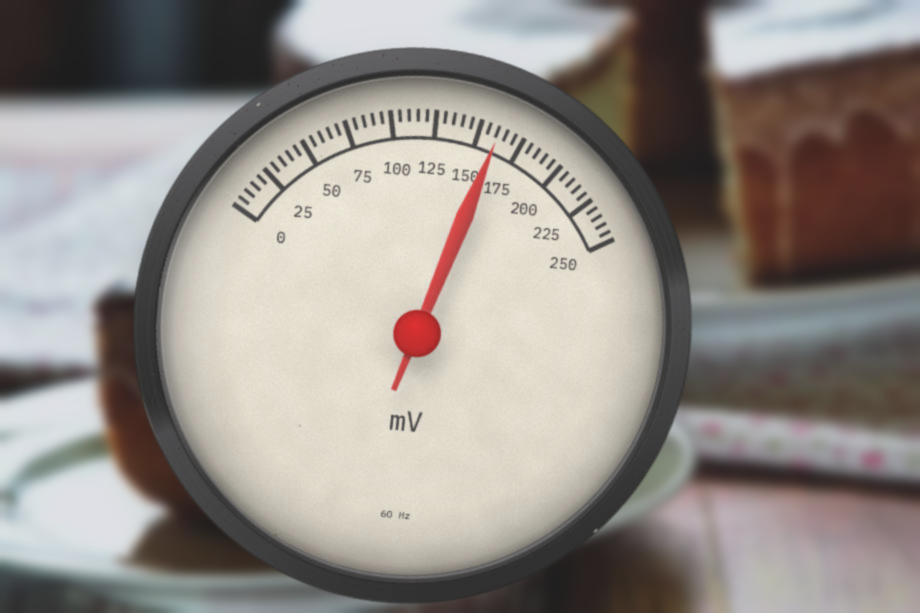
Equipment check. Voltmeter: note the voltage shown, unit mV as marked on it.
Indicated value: 160 mV
